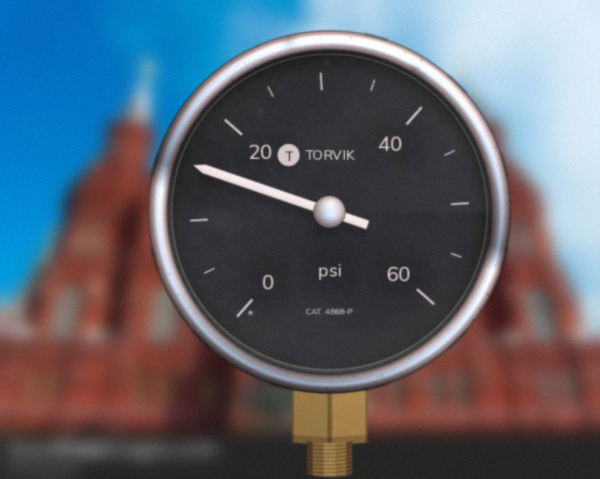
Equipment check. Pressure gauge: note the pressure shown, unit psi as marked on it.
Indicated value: 15 psi
